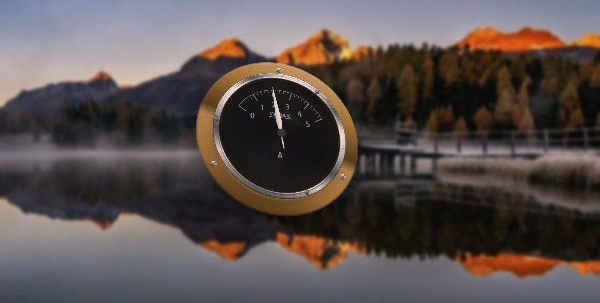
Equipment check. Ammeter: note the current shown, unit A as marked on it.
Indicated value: 2 A
